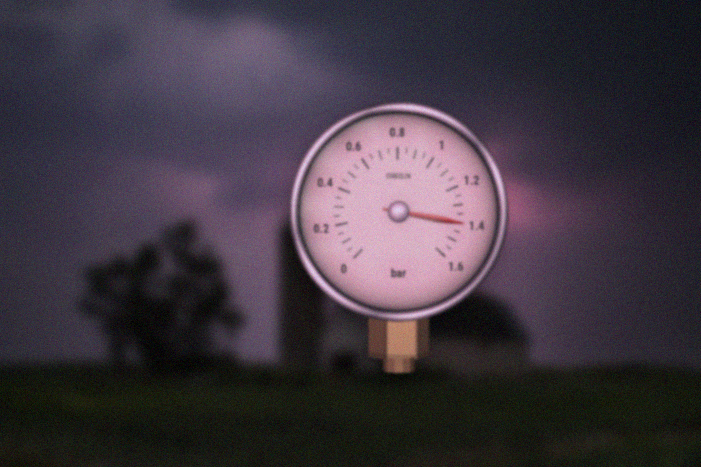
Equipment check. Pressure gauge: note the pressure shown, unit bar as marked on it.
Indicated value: 1.4 bar
